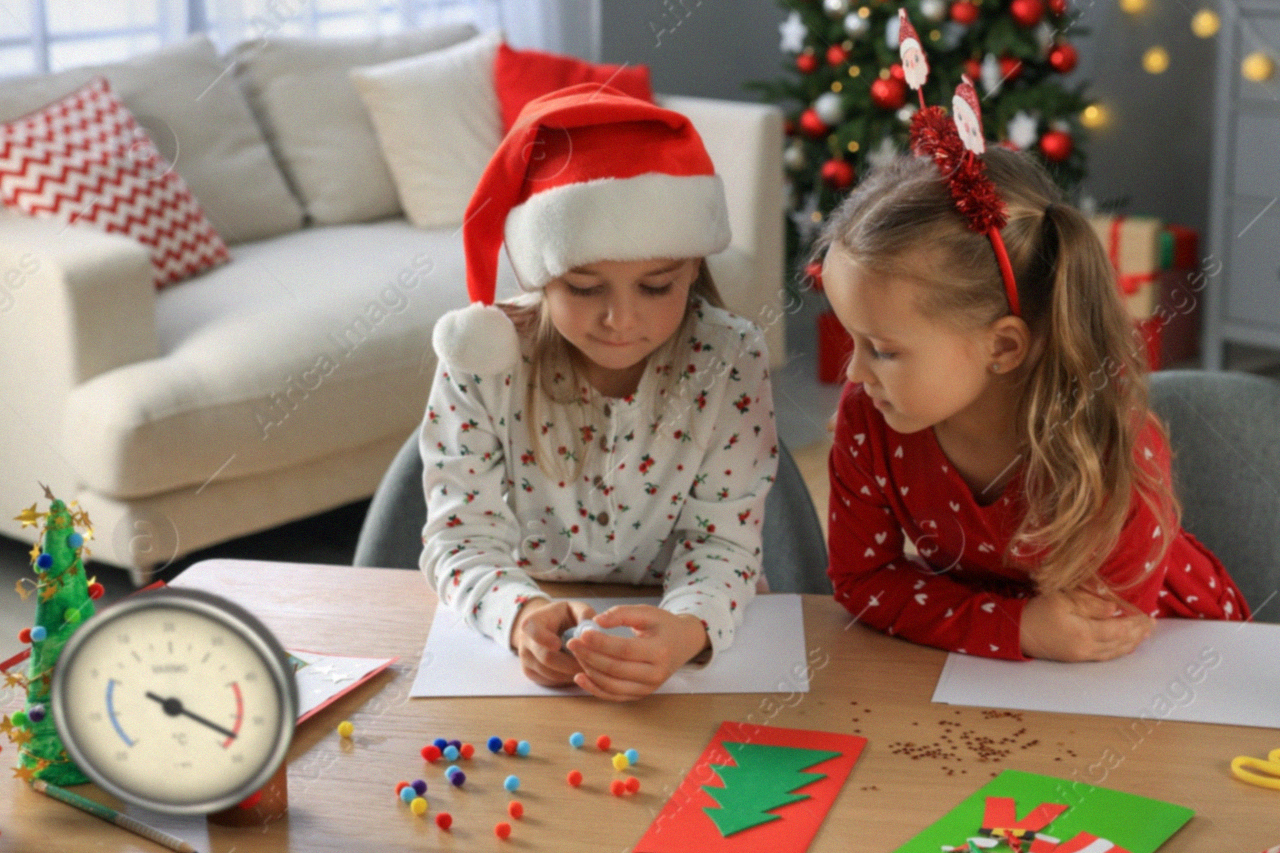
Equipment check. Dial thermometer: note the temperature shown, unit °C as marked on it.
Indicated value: 55 °C
